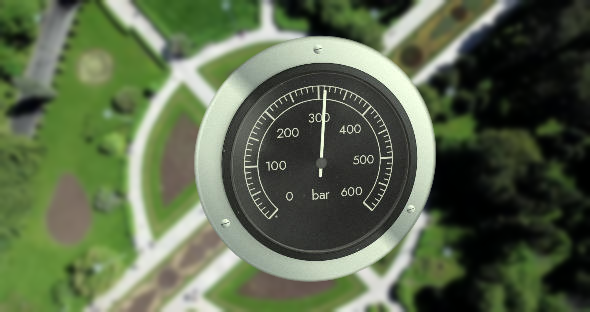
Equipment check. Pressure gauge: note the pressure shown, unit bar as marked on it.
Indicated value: 310 bar
